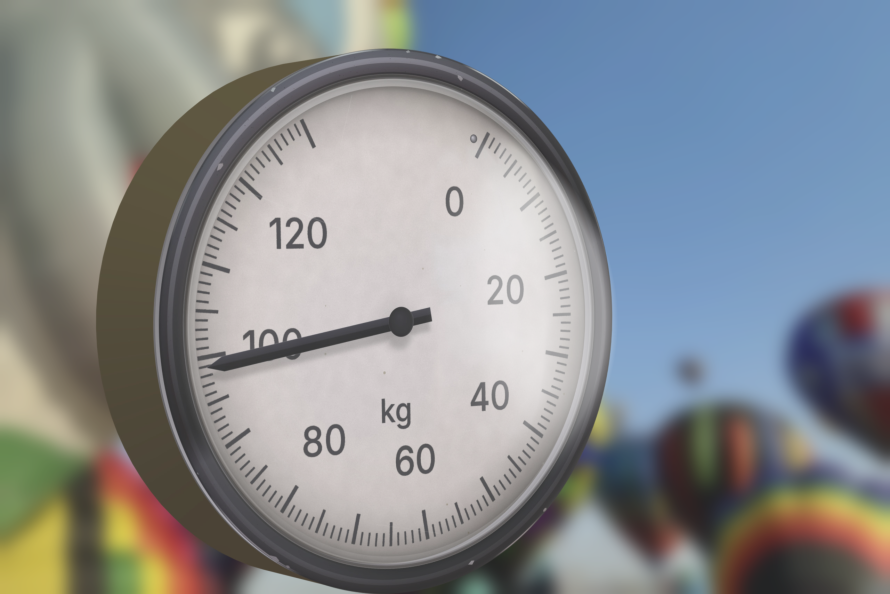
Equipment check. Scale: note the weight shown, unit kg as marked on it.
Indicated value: 99 kg
